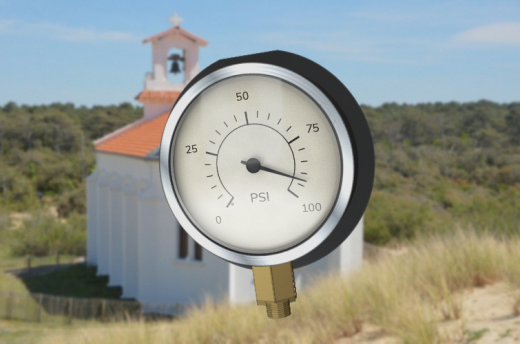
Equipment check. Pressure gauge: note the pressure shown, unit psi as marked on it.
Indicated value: 92.5 psi
